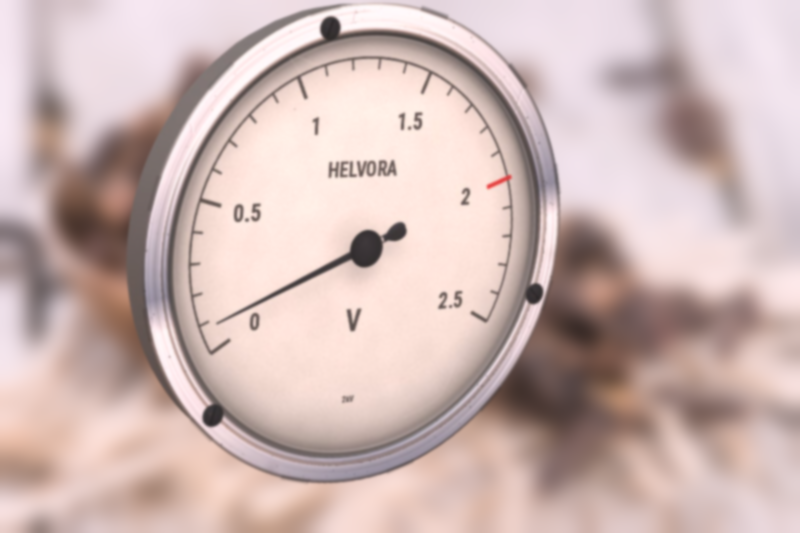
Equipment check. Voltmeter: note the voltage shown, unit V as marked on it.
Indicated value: 0.1 V
